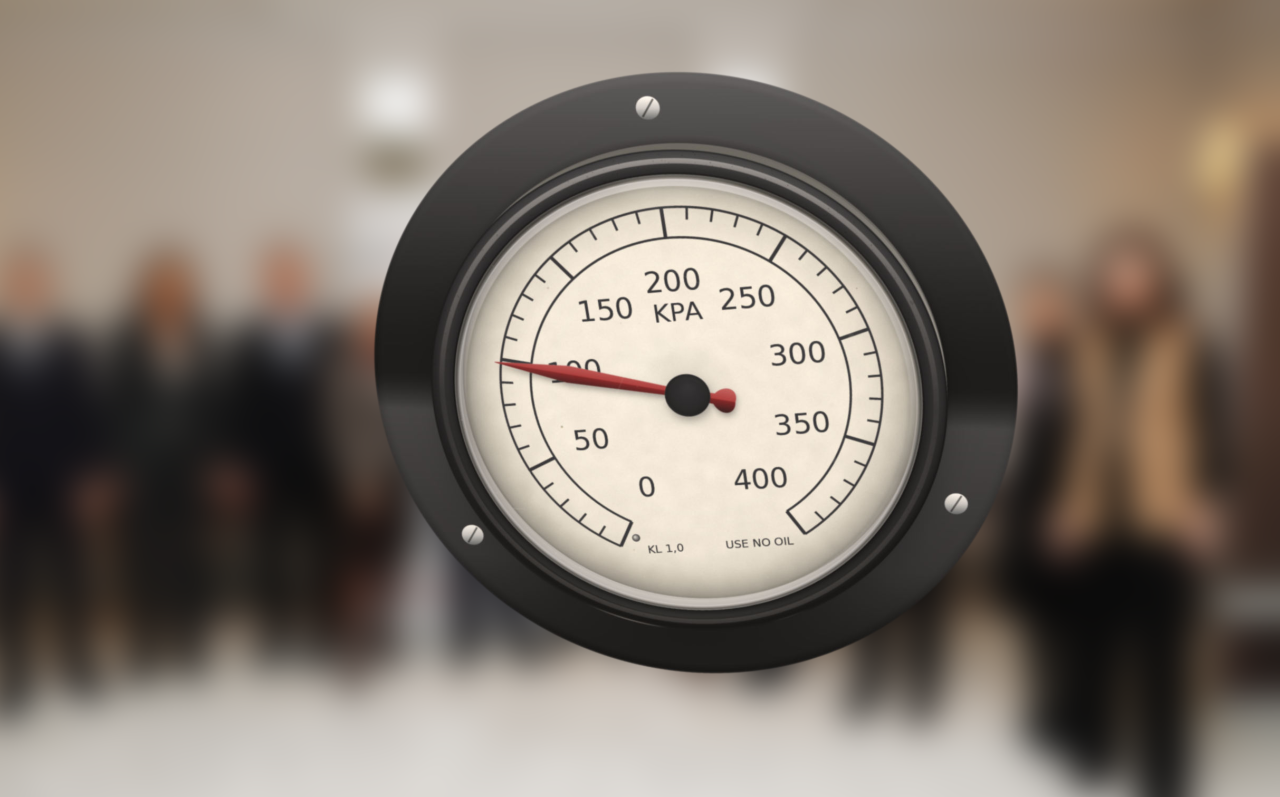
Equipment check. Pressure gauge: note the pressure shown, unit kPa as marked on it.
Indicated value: 100 kPa
